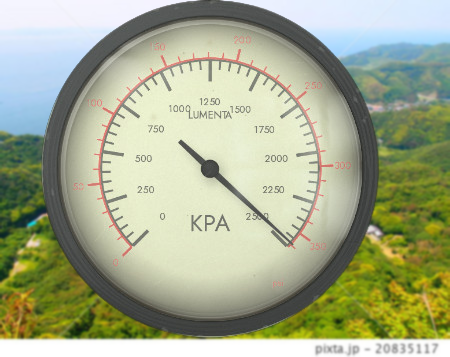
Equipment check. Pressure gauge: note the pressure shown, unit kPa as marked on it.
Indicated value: 2475 kPa
